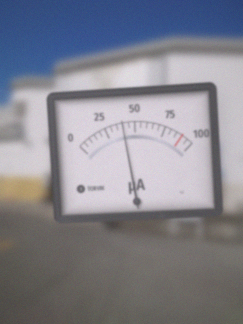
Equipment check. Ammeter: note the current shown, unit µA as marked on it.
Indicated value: 40 µA
